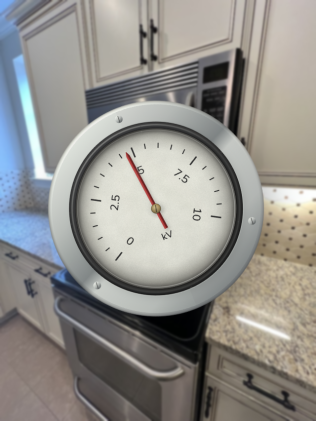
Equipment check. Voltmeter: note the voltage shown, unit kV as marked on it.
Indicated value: 4.75 kV
